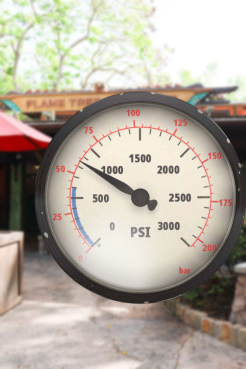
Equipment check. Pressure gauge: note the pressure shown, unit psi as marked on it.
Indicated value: 850 psi
